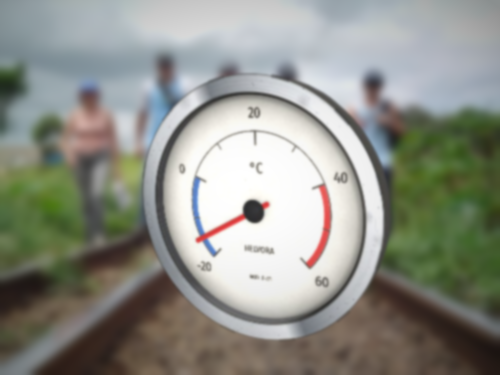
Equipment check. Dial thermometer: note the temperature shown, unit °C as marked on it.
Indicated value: -15 °C
